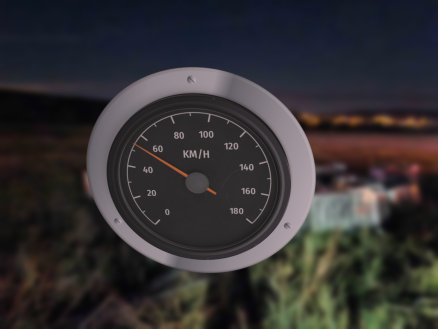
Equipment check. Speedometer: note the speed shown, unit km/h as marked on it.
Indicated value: 55 km/h
